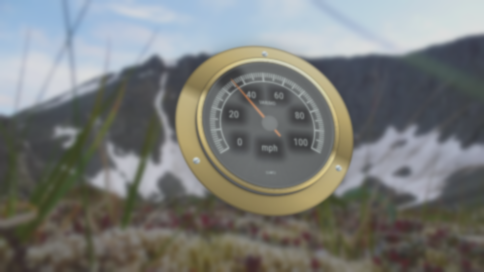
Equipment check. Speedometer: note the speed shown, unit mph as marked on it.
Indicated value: 35 mph
